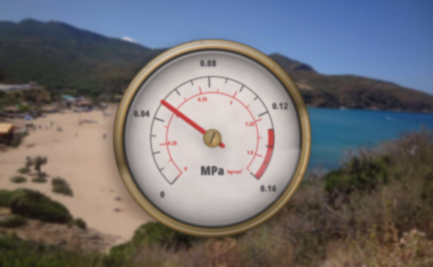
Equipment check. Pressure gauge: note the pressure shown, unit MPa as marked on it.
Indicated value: 0.05 MPa
